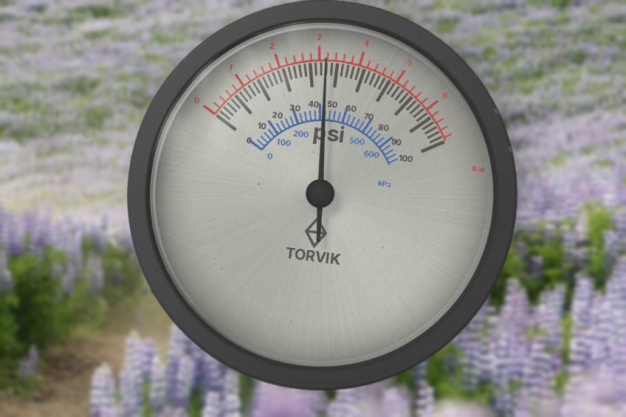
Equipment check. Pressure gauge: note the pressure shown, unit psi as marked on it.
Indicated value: 46 psi
